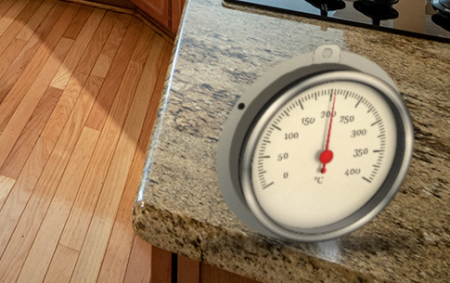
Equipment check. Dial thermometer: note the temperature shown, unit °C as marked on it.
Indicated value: 200 °C
